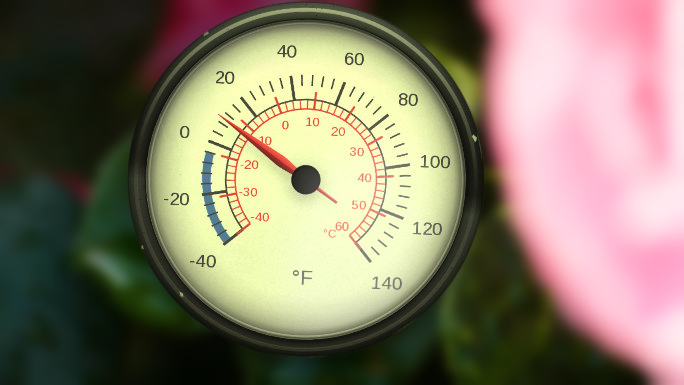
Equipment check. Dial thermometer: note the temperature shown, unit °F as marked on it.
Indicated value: 10 °F
